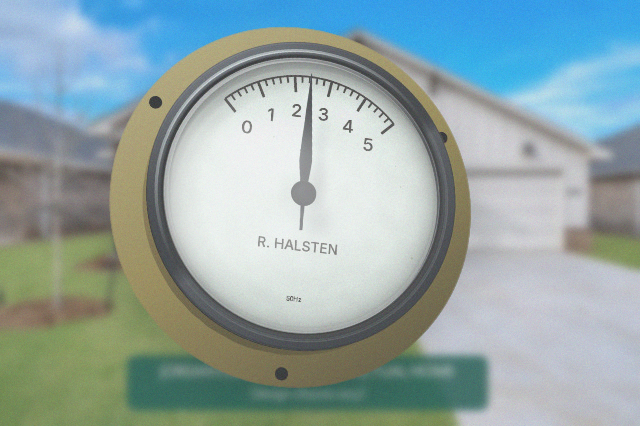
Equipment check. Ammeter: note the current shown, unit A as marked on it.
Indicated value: 2.4 A
